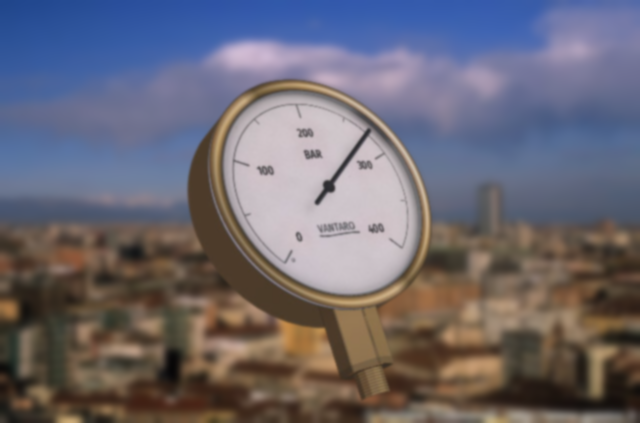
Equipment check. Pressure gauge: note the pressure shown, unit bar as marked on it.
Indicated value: 275 bar
